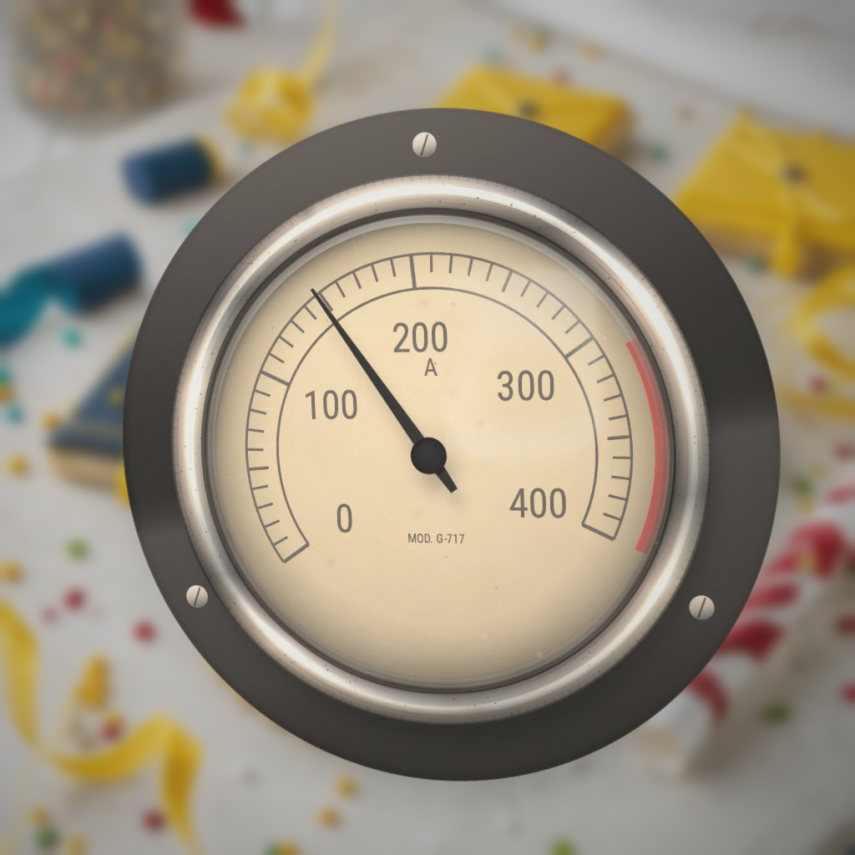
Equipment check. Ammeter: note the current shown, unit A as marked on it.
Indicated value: 150 A
